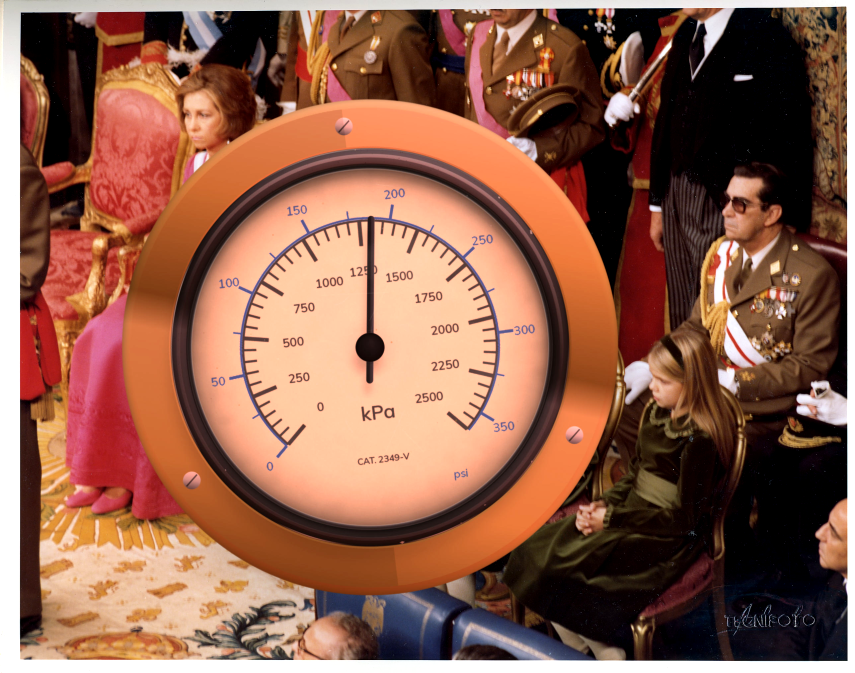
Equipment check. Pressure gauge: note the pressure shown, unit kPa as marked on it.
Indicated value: 1300 kPa
